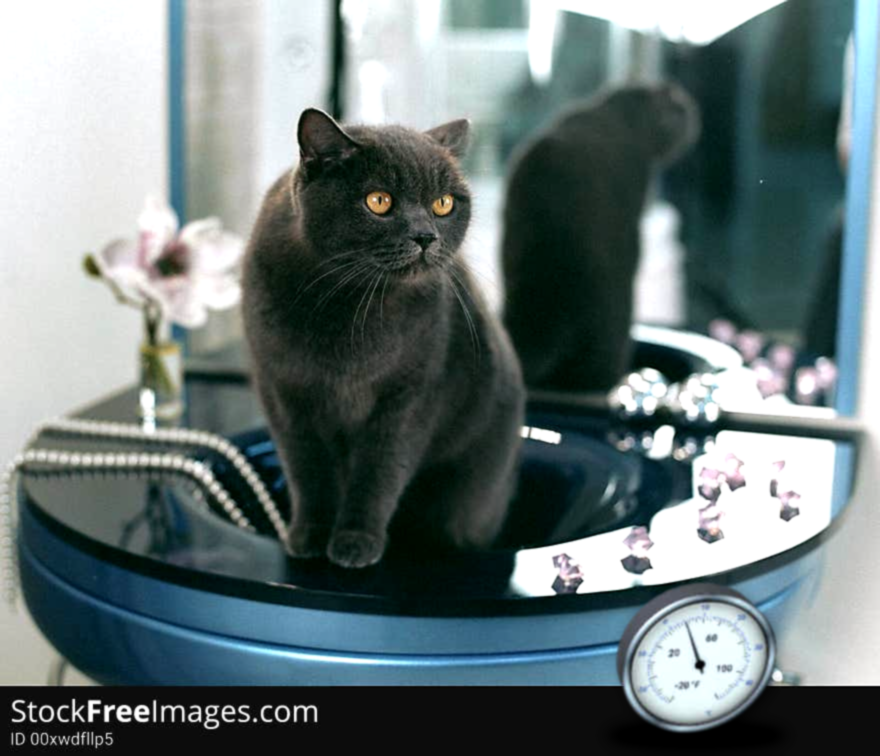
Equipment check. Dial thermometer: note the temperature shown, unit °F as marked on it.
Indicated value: 40 °F
